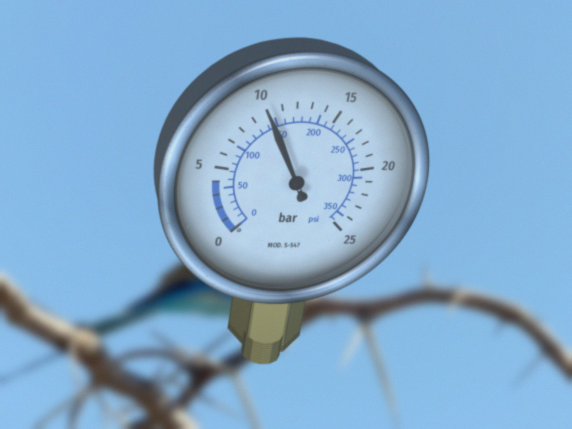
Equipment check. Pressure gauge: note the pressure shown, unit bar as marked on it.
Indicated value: 10 bar
